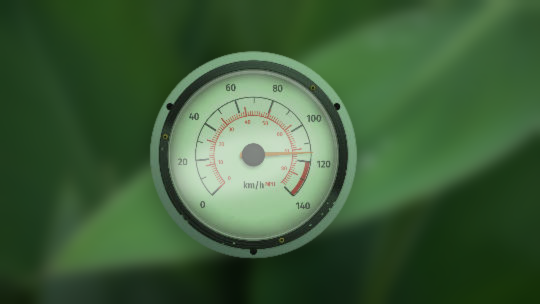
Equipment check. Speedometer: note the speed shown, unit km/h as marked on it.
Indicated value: 115 km/h
